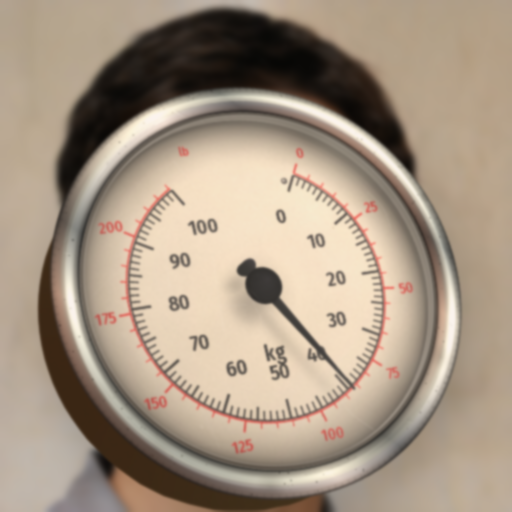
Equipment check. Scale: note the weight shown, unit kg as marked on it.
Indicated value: 40 kg
